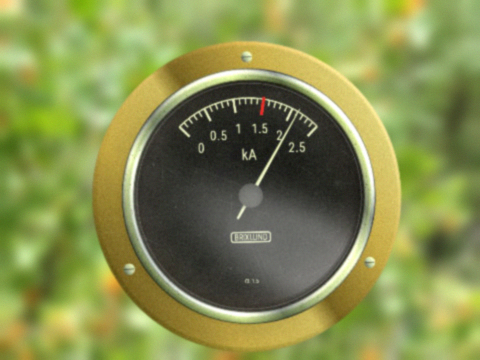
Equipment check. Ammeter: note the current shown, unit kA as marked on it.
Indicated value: 2.1 kA
